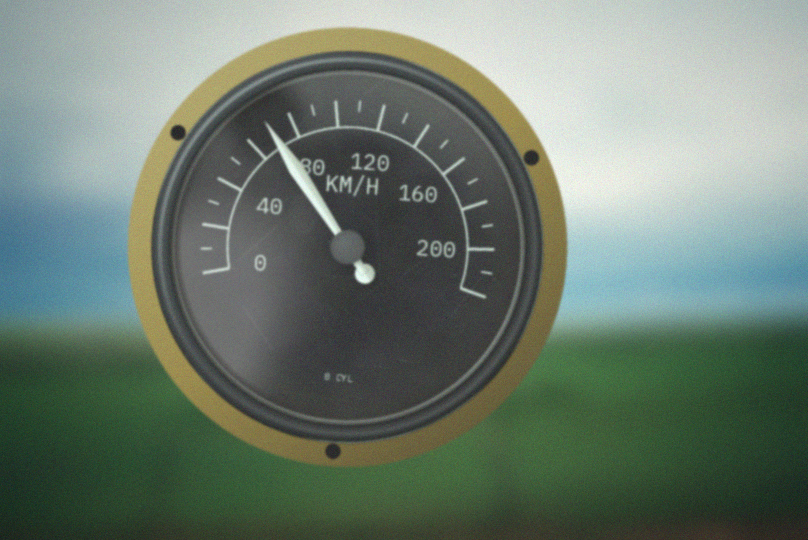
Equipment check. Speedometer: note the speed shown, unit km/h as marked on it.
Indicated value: 70 km/h
